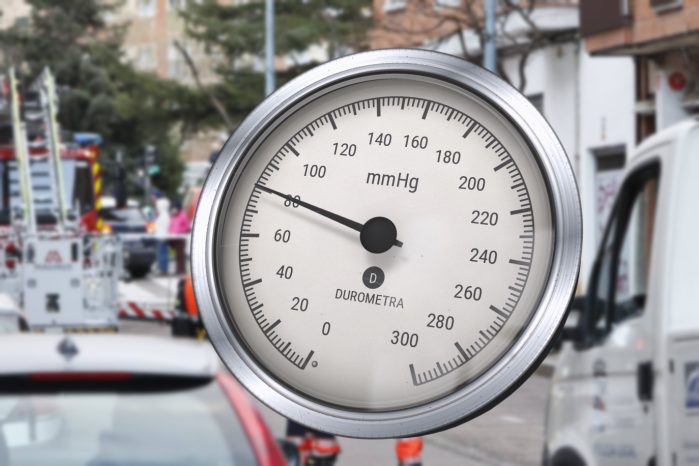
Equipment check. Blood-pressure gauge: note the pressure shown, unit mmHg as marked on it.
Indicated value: 80 mmHg
